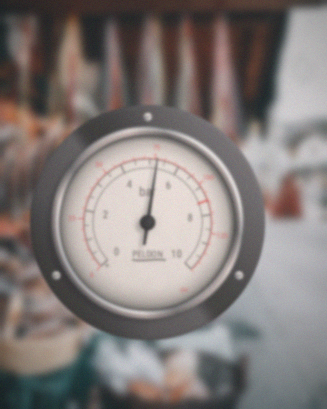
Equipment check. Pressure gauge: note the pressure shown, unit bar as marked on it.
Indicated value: 5.25 bar
